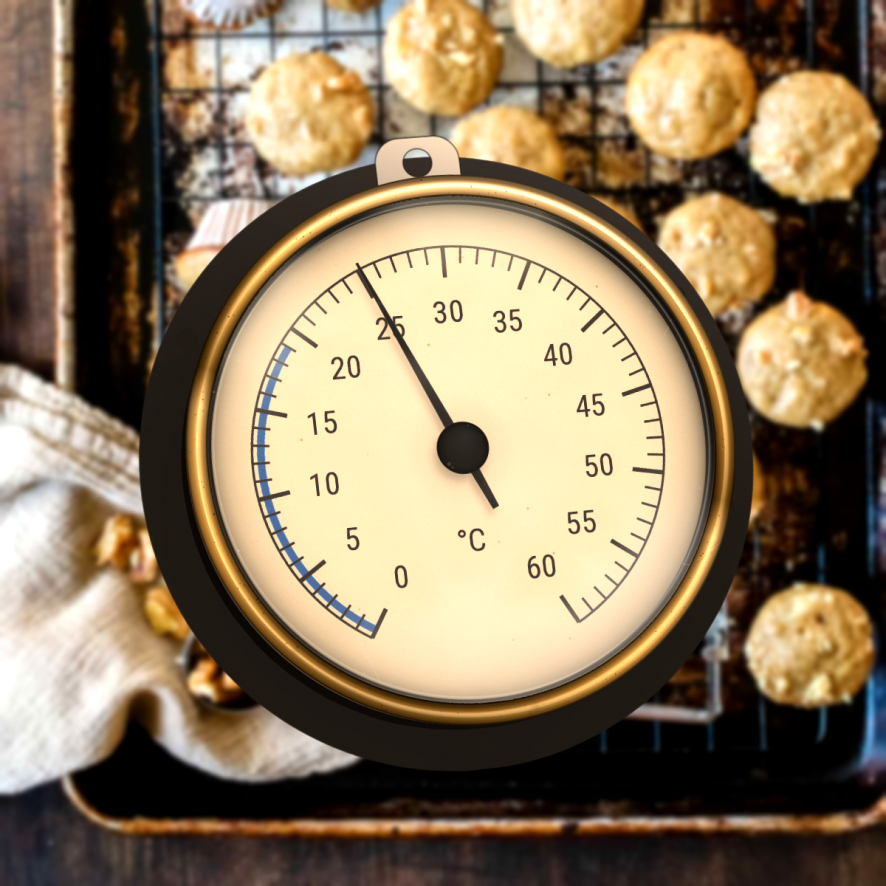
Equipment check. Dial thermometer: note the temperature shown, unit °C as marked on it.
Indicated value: 25 °C
